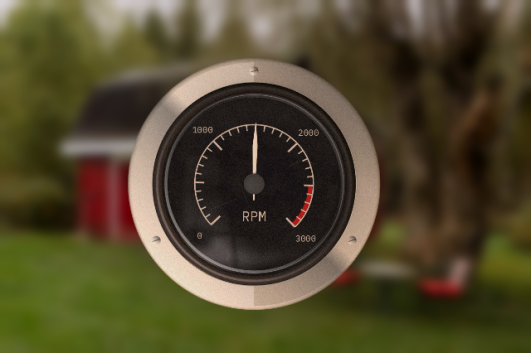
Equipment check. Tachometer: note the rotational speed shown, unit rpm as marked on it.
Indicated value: 1500 rpm
